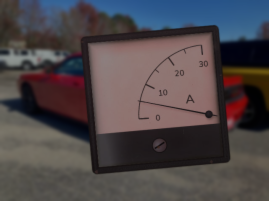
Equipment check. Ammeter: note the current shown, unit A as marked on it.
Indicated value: 5 A
